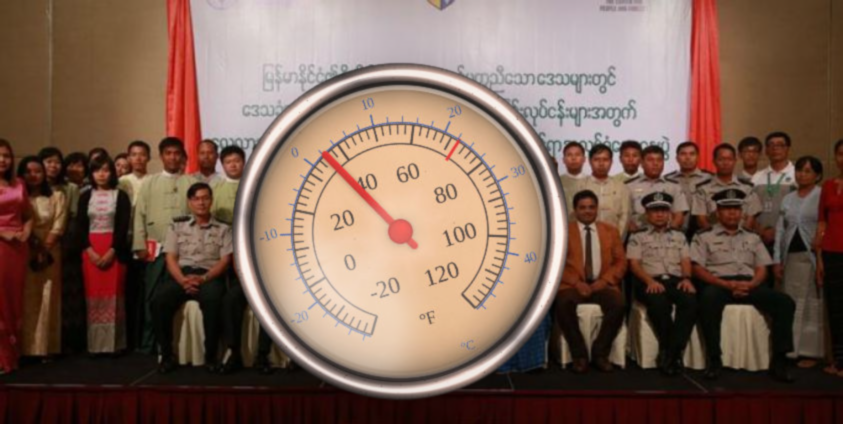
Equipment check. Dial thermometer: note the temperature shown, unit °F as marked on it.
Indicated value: 36 °F
